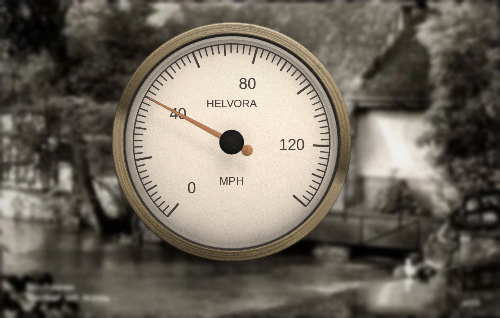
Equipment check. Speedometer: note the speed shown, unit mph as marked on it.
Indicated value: 40 mph
